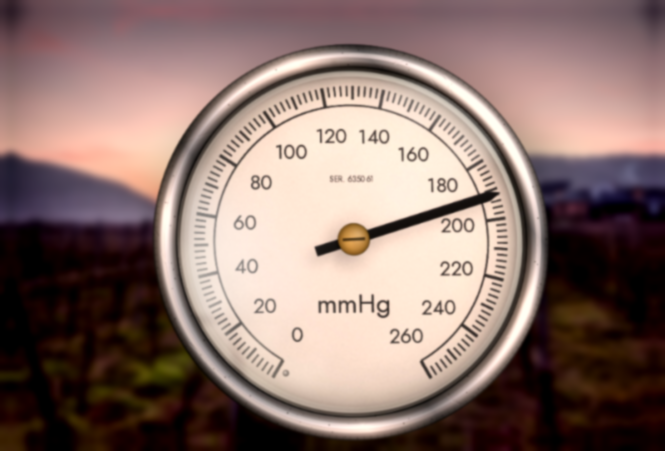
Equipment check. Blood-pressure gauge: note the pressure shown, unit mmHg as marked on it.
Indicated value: 192 mmHg
